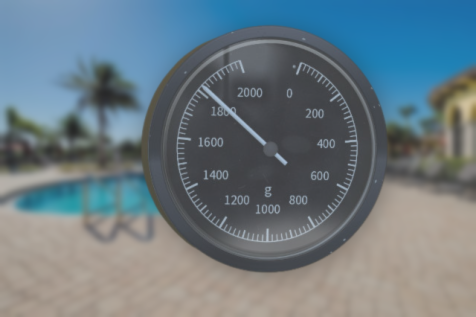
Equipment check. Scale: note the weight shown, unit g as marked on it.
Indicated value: 1820 g
